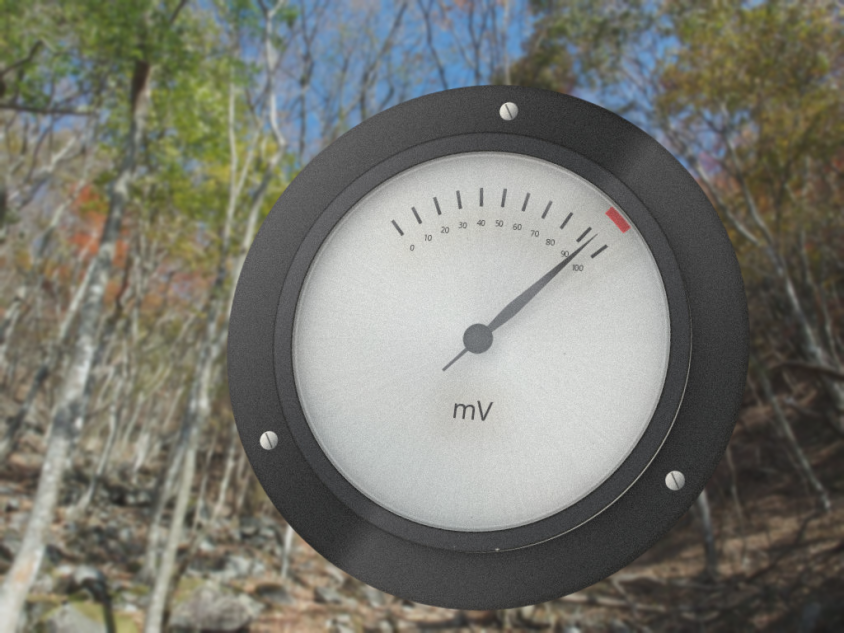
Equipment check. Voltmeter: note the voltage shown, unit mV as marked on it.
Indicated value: 95 mV
